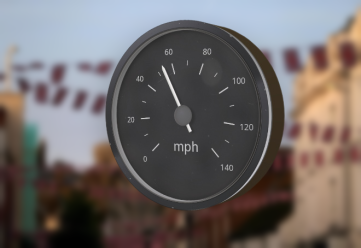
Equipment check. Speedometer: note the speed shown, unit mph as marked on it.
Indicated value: 55 mph
